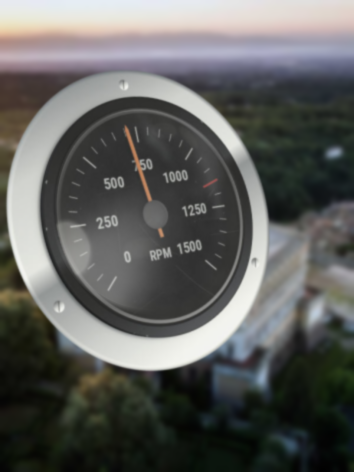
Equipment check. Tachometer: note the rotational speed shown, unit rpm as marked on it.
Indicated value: 700 rpm
